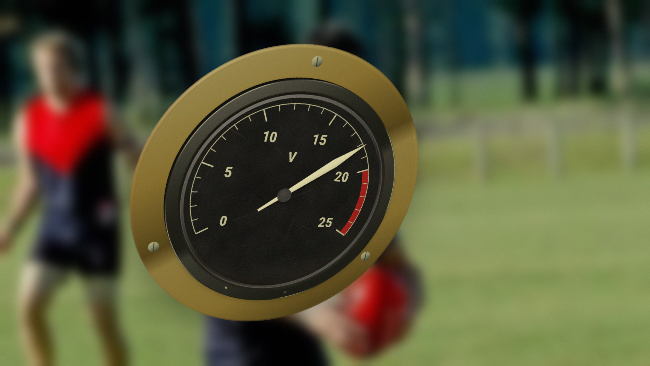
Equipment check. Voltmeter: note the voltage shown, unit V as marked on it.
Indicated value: 18 V
